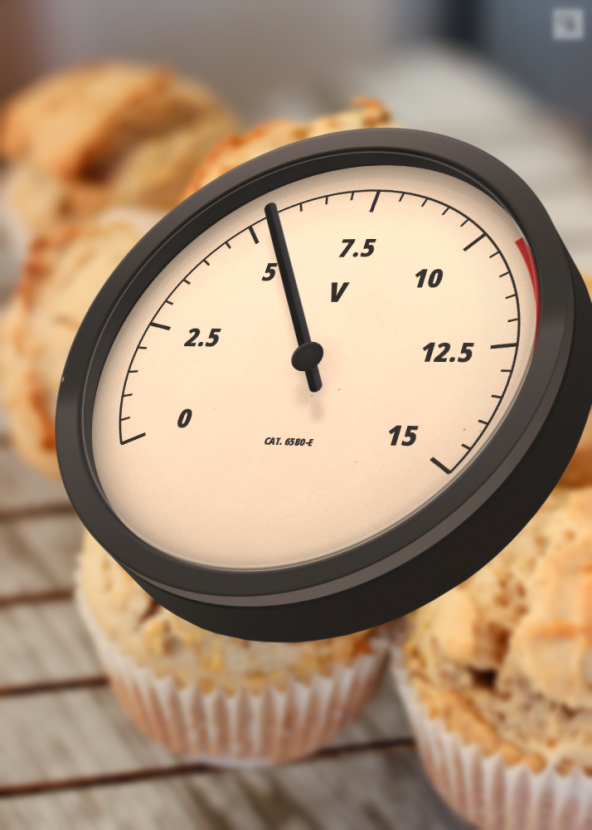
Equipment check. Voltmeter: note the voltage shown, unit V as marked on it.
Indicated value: 5.5 V
